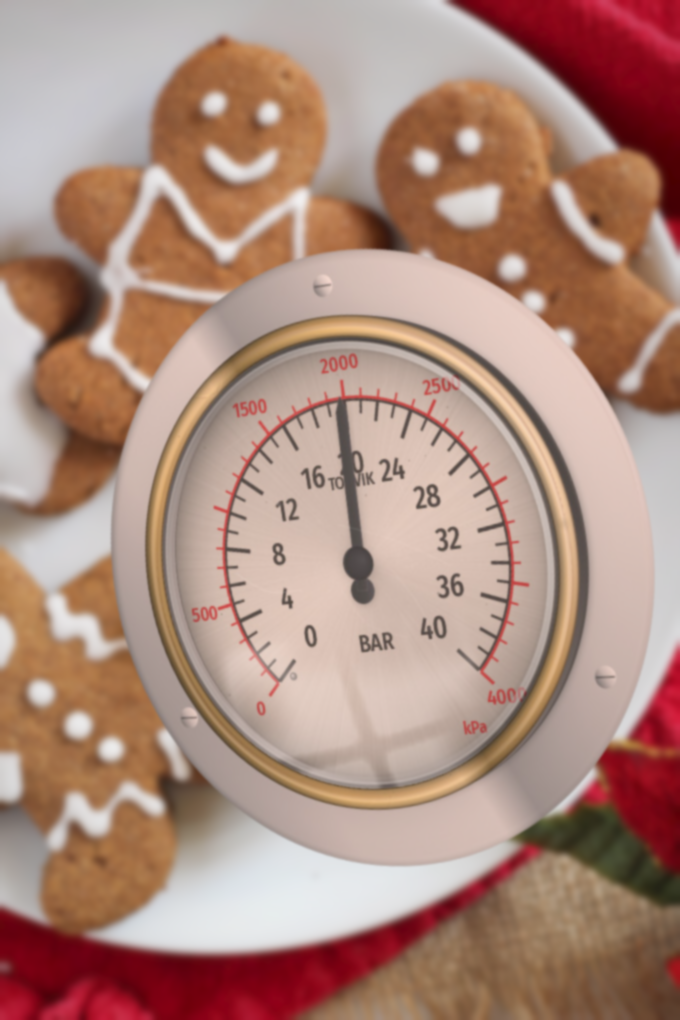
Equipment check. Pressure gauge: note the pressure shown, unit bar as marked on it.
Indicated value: 20 bar
